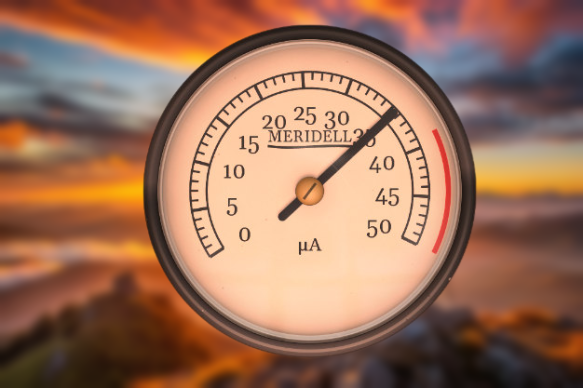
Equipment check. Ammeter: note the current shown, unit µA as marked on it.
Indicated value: 35.5 µA
